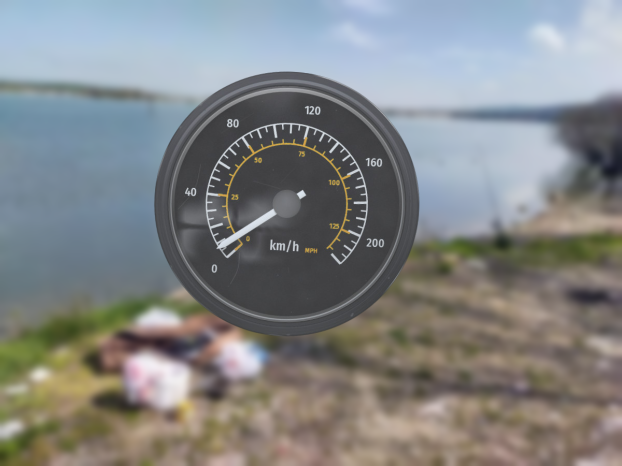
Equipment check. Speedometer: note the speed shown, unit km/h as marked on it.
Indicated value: 7.5 km/h
